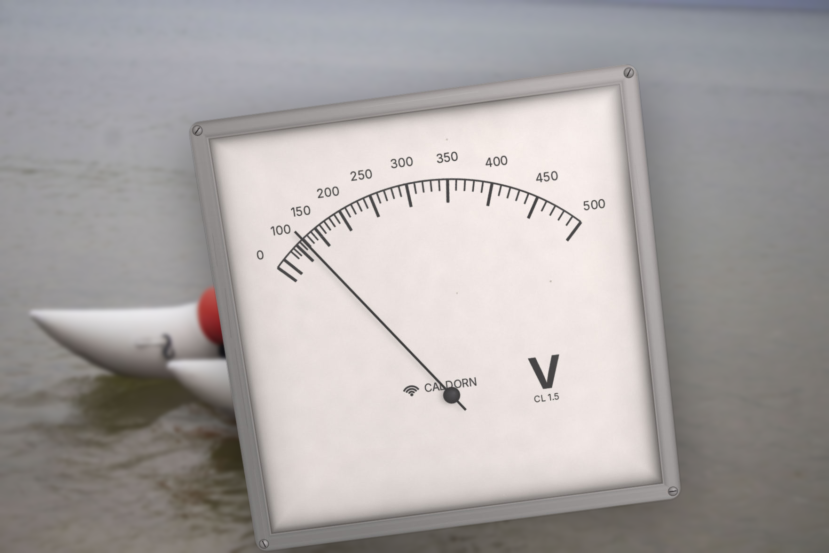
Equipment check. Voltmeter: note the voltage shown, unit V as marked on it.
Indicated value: 120 V
